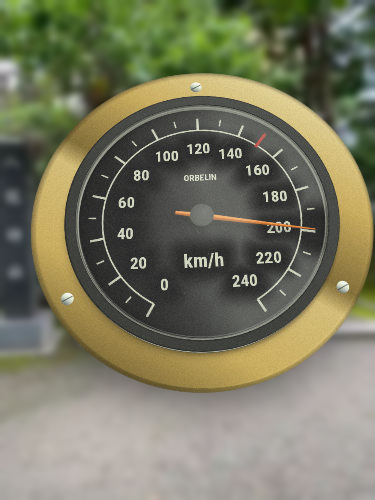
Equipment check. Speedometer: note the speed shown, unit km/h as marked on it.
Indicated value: 200 km/h
